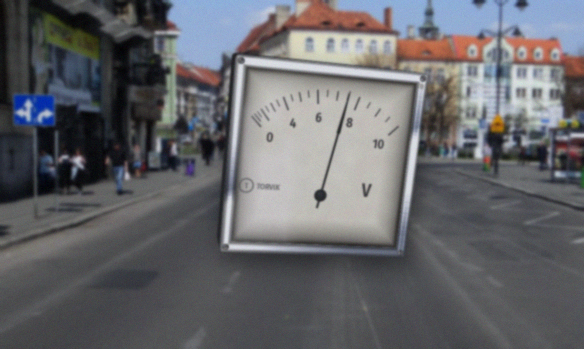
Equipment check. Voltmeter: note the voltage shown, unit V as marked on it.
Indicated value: 7.5 V
